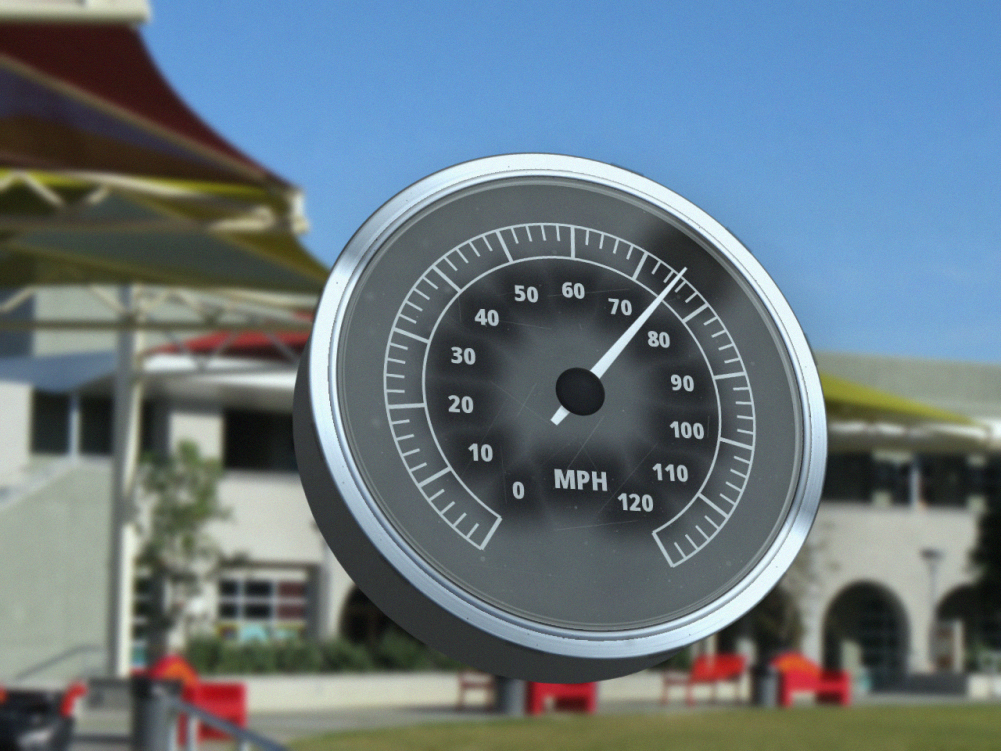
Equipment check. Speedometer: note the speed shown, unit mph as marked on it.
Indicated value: 75 mph
